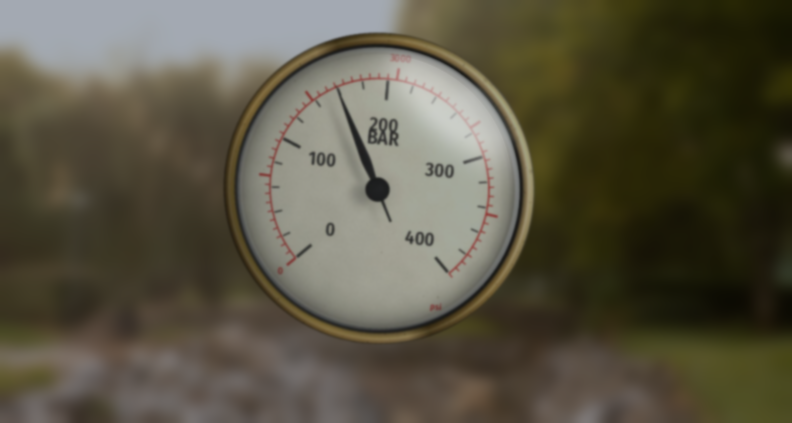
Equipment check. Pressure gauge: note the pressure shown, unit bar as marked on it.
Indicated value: 160 bar
